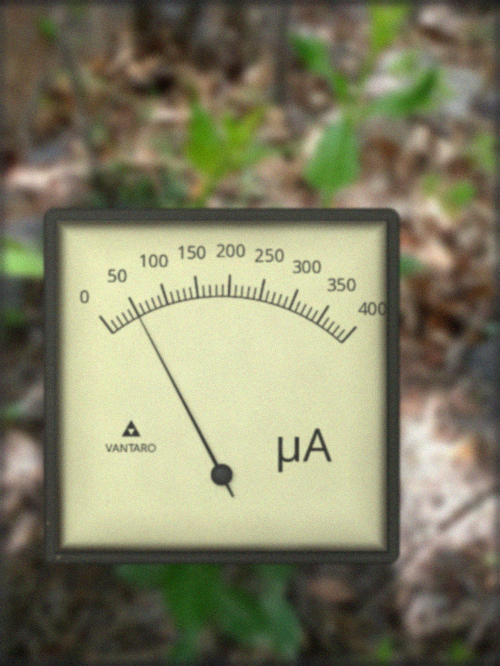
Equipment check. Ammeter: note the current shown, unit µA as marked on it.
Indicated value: 50 µA
